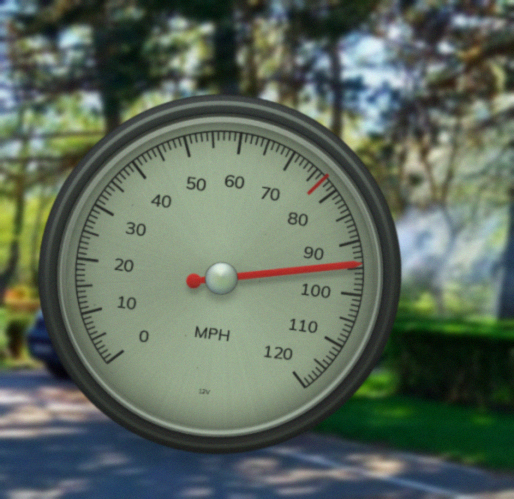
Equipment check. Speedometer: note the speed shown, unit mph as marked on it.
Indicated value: 94 mph
